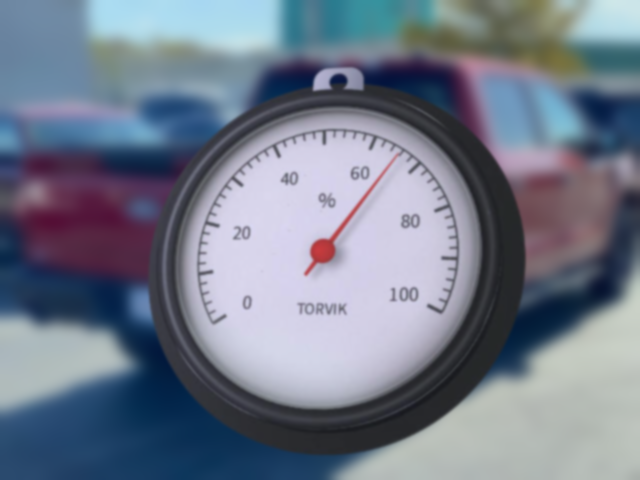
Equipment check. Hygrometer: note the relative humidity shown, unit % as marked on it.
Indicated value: 66 %
